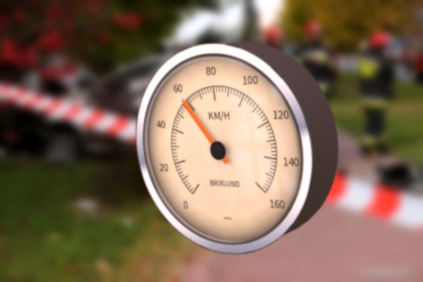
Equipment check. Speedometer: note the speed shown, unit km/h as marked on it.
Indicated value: 60 km/h
